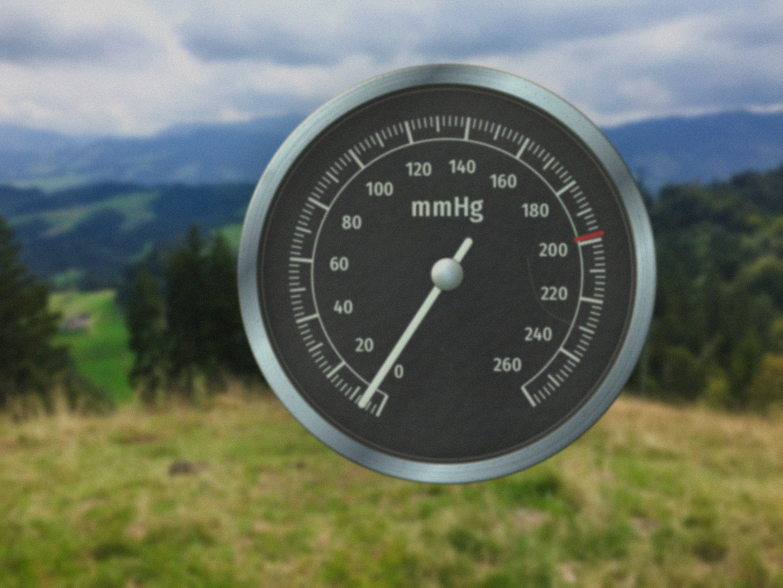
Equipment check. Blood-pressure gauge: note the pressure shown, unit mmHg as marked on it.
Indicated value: 6 mmHg
